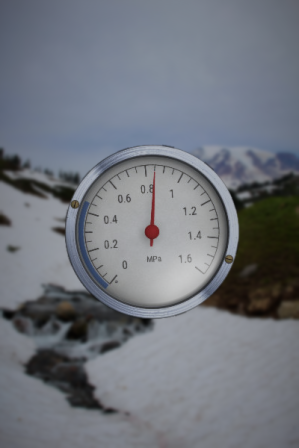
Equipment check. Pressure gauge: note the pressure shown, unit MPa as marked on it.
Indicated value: 0.85 MPa
